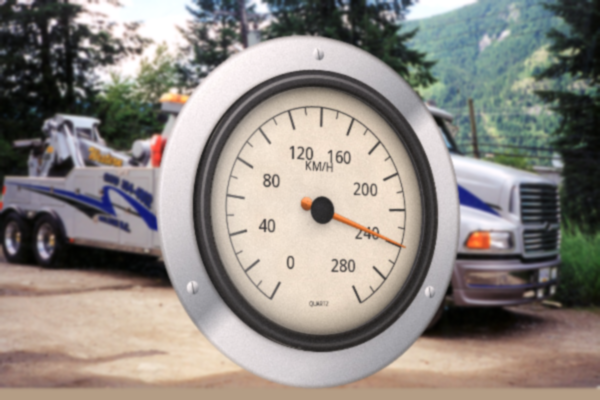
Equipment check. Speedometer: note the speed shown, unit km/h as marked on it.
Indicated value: 240 km/h
